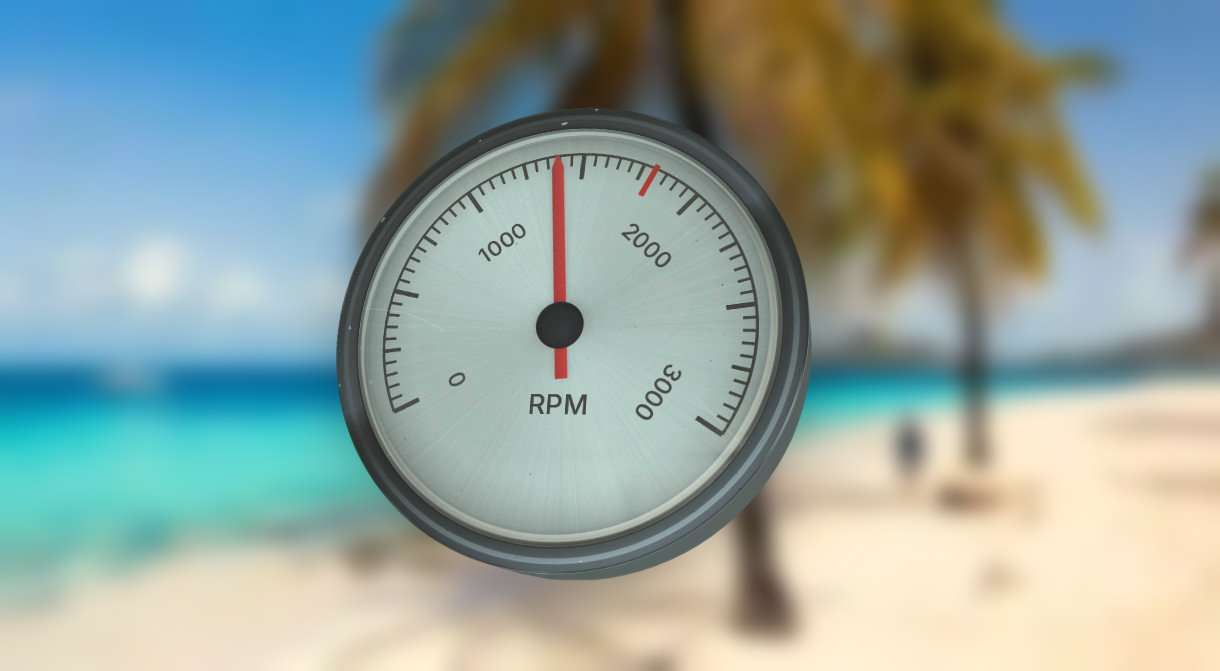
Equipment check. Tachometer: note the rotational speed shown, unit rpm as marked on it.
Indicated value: 1400 rpm
